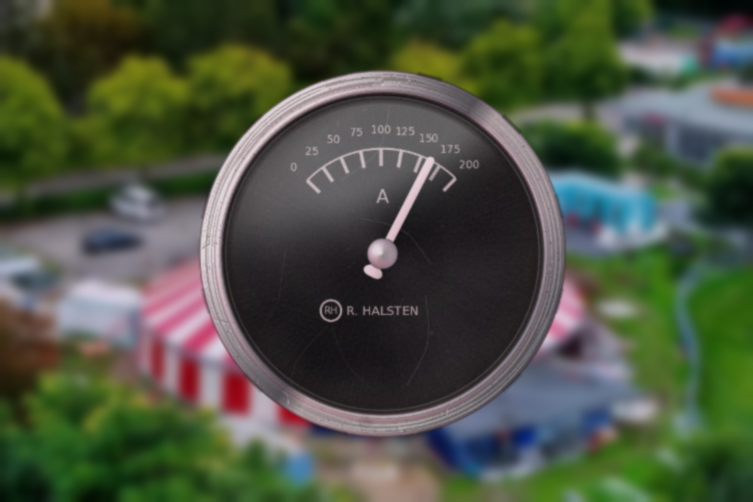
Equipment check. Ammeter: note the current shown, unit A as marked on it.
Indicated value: 162.5 A
